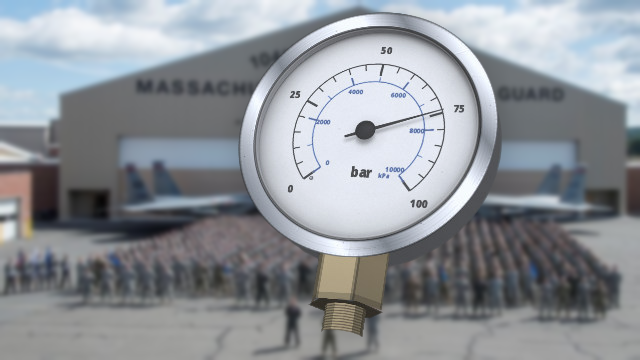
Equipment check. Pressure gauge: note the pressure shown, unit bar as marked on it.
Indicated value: 75 bar
